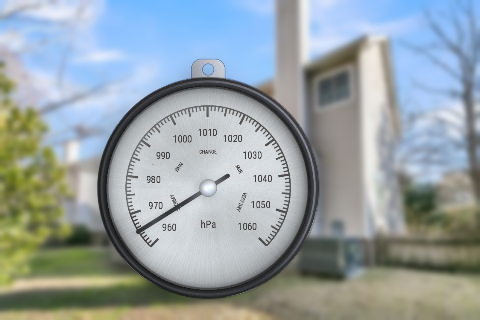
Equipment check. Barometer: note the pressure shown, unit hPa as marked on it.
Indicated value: 965 hPa
